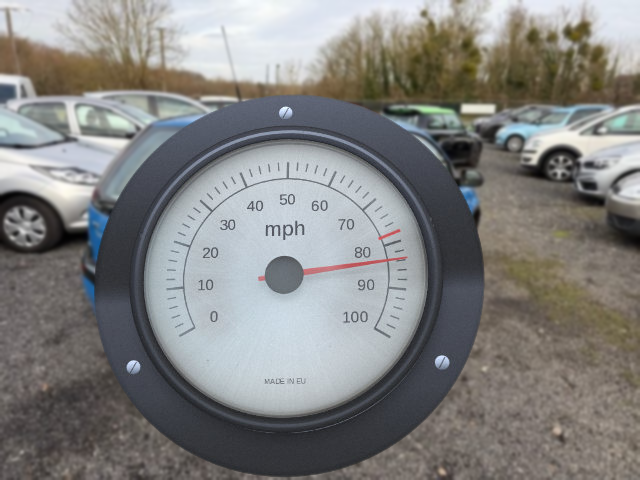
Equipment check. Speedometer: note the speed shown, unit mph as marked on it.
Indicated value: 84 mph
